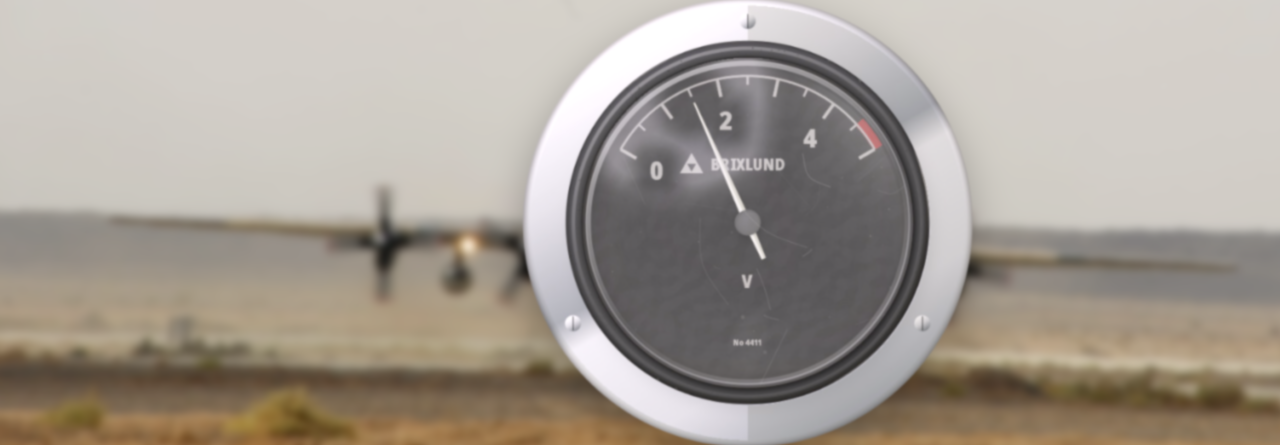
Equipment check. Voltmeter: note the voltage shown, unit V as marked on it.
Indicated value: 1.5 V
